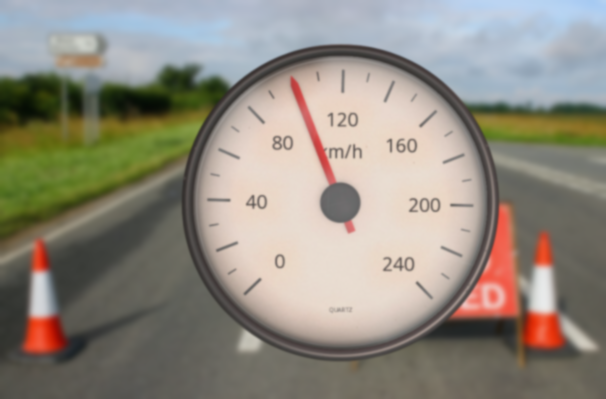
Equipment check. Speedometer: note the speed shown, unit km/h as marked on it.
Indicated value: 100 km/h
